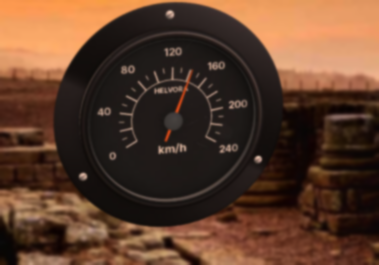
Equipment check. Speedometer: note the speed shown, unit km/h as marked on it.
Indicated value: 140 km/h
